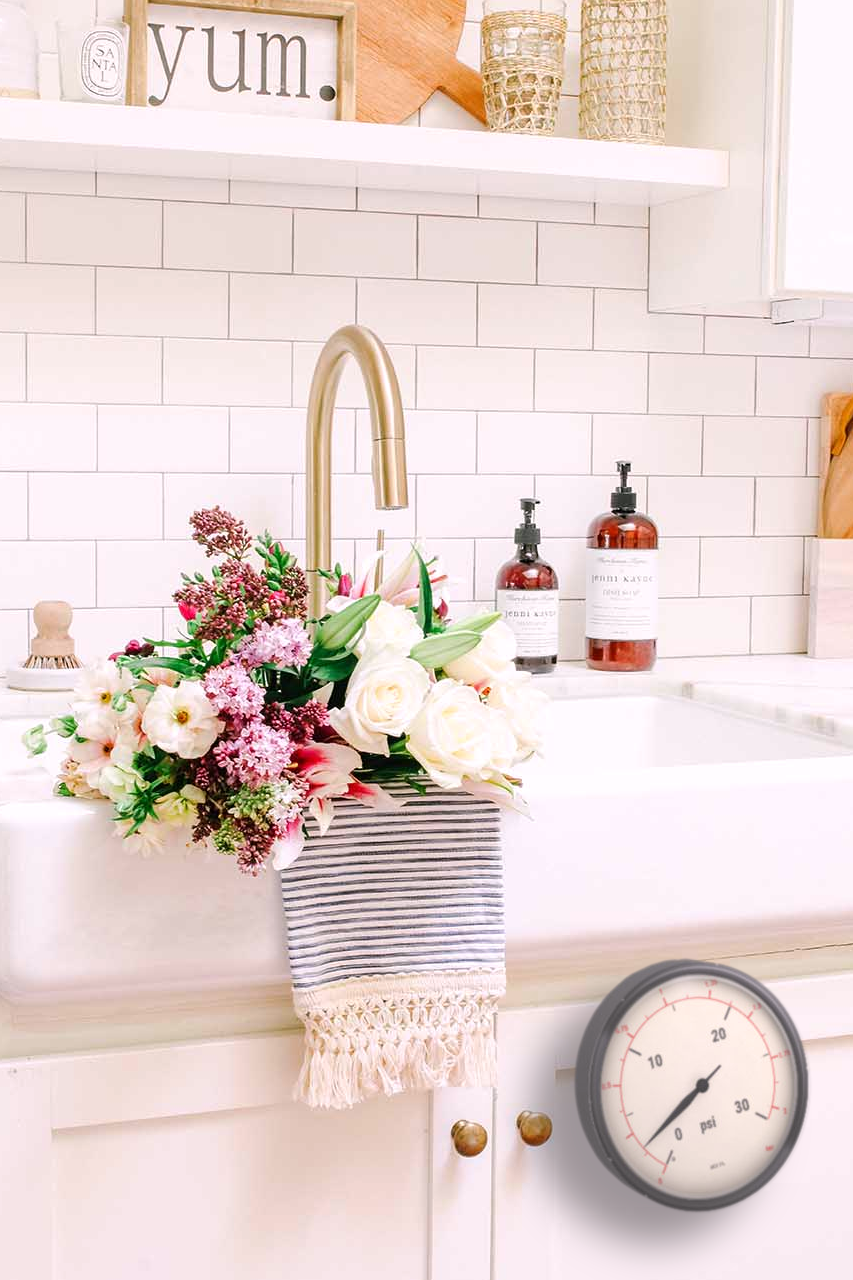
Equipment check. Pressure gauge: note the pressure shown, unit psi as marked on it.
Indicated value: 2.5 psi
